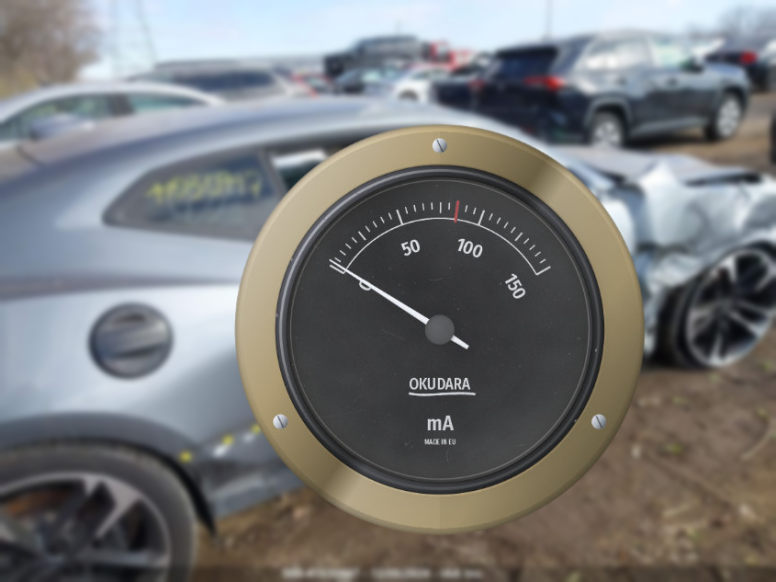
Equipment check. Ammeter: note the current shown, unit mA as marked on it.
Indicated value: 2.5 mA
